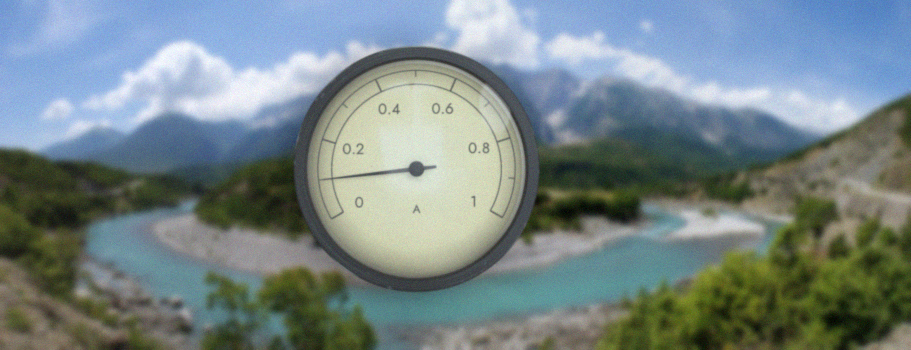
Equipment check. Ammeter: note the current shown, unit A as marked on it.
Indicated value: 0.1 A
